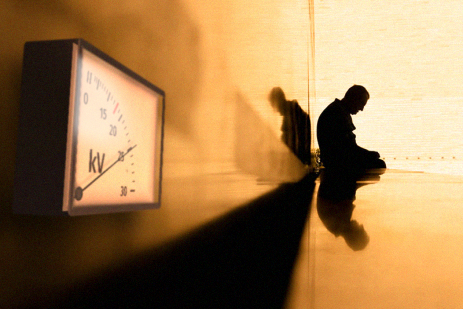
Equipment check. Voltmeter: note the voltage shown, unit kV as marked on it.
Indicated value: 25 kV
